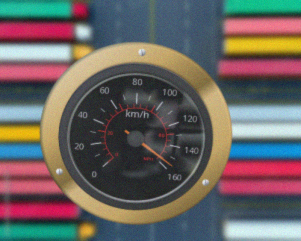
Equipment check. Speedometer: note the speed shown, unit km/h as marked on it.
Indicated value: 155 km/h
